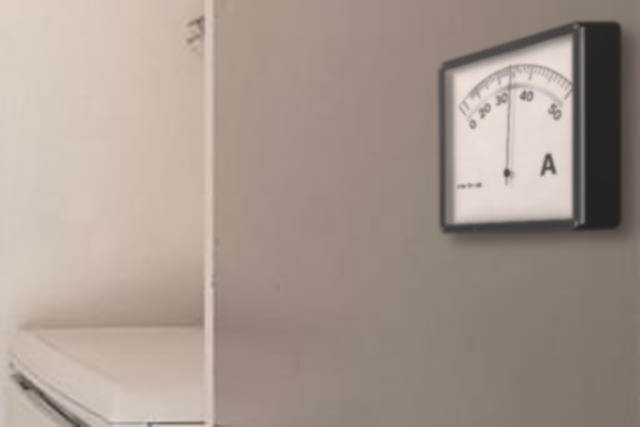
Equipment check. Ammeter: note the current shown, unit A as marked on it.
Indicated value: 35 A
